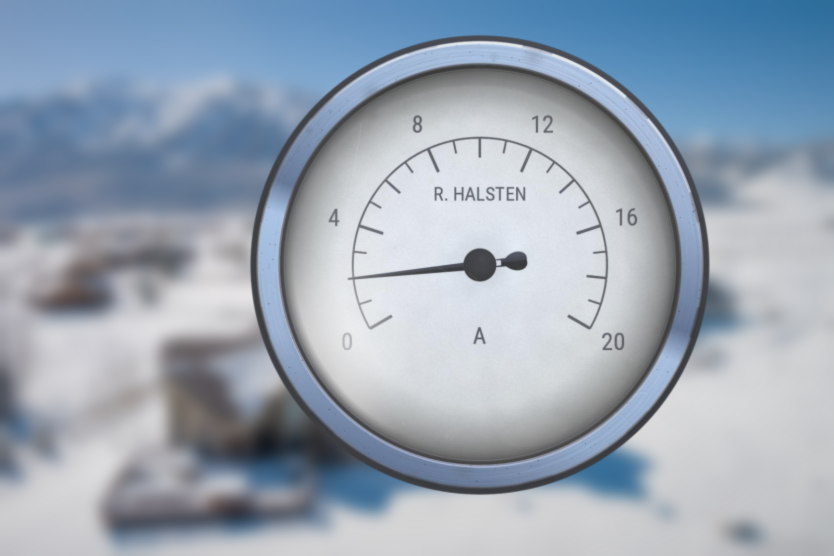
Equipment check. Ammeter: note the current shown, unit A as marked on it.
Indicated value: 2 A
